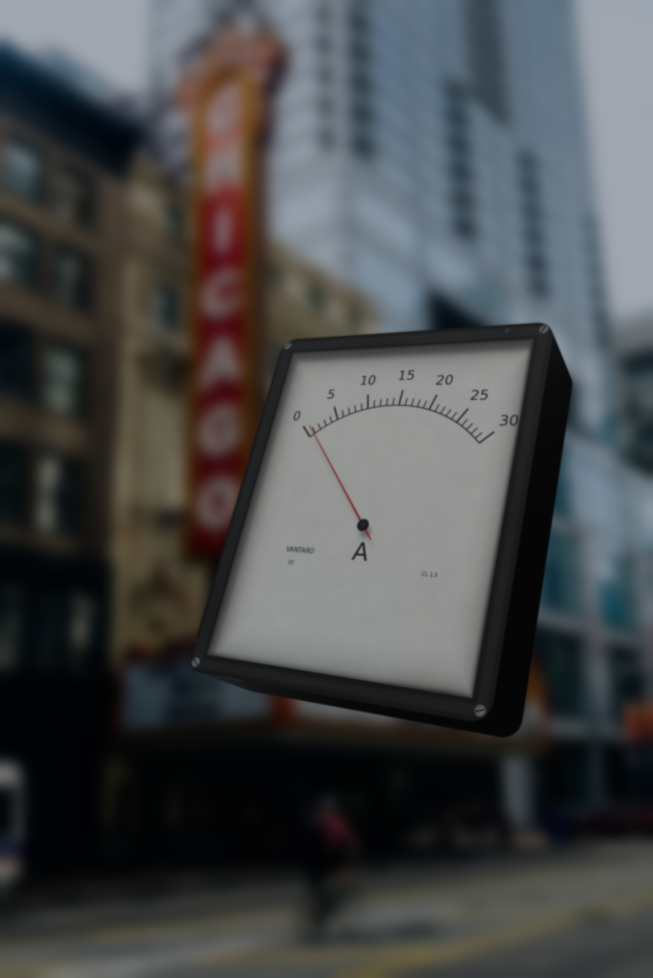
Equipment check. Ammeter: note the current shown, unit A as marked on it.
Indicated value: 1 A
